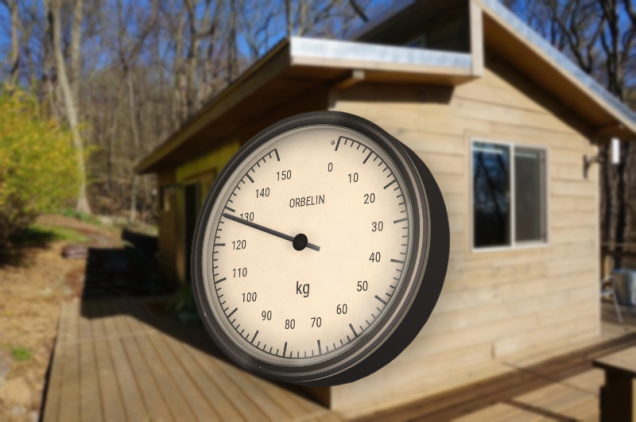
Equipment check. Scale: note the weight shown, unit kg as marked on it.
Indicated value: 128 kg
